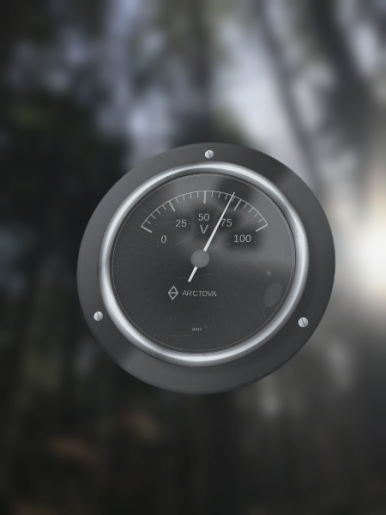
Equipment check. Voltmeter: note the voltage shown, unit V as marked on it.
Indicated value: 70 V
